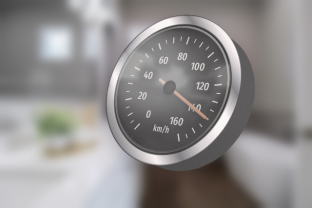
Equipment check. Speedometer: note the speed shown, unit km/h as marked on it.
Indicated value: 140 km/h
